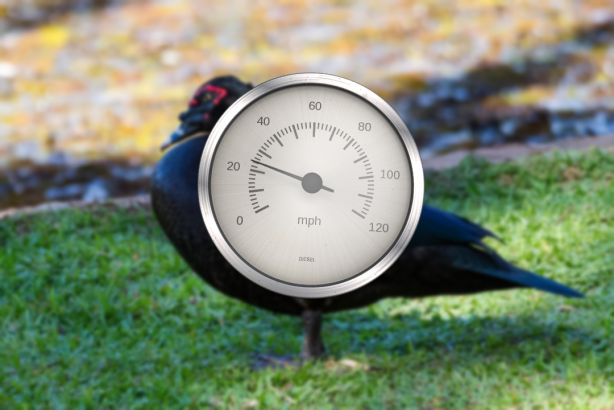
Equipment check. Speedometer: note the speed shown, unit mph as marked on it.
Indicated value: 24 mph
